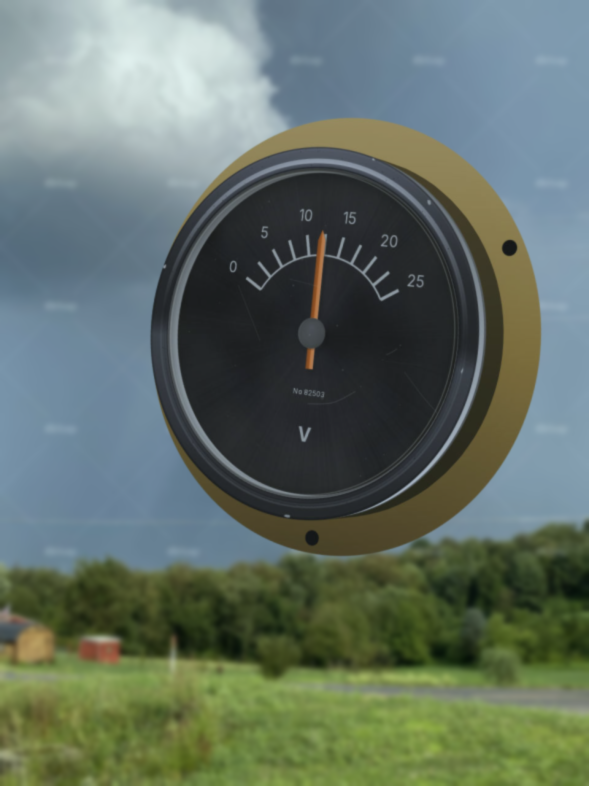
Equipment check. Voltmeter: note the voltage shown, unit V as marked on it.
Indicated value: 12.5 V
